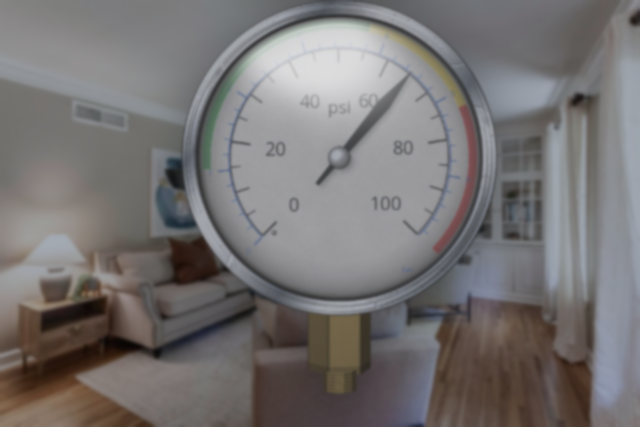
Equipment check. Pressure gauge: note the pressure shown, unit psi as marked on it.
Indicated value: 65 psi
